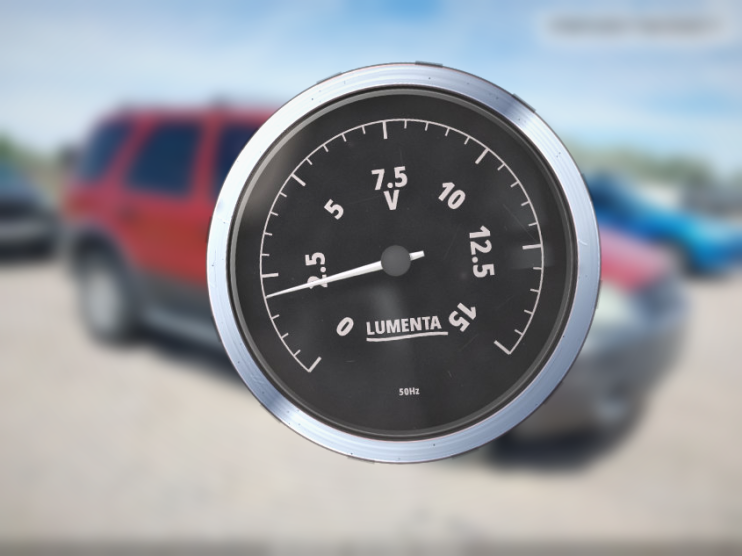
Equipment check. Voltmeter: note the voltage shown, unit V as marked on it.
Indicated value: 2 V
